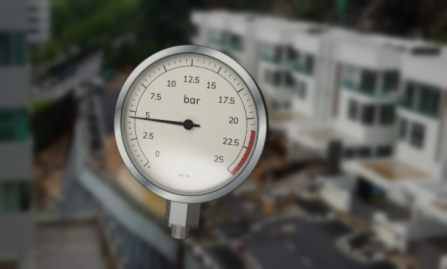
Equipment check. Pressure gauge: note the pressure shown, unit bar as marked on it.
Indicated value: 4.5 bar
